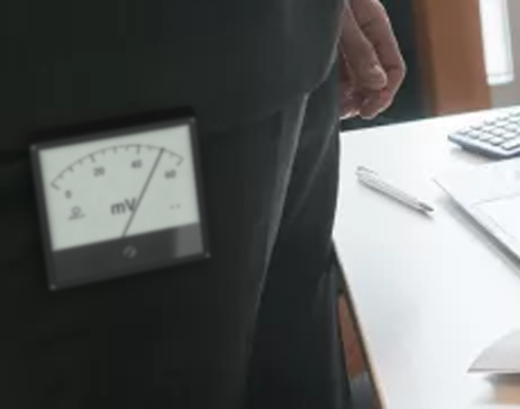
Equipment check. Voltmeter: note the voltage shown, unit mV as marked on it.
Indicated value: 50 mV
